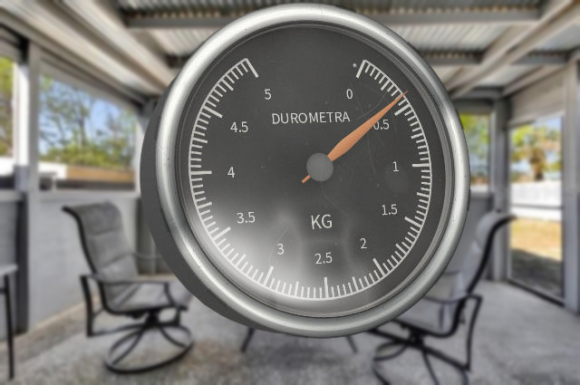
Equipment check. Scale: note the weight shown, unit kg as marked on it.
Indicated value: 0.4 kg
